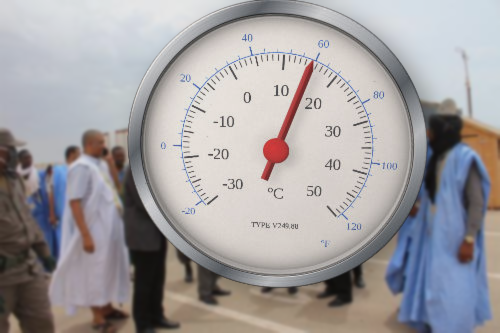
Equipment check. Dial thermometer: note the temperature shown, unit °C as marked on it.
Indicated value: 15 °C
